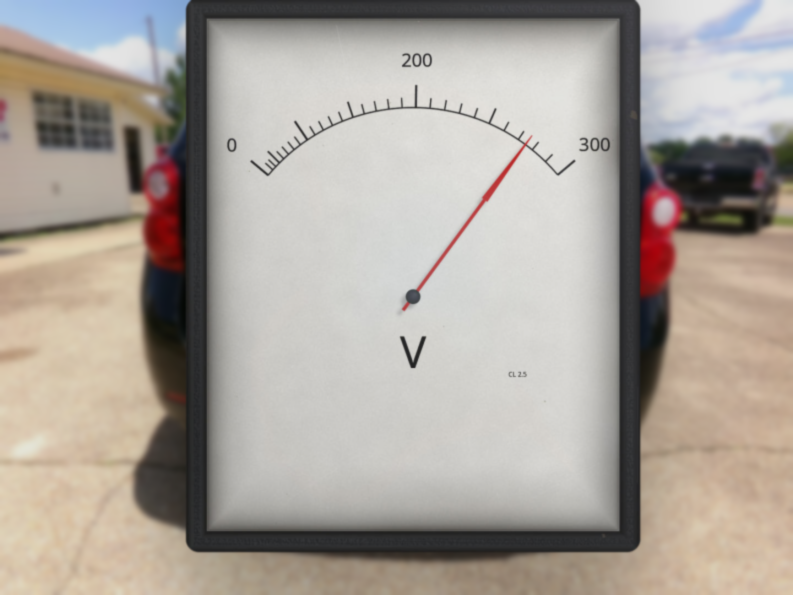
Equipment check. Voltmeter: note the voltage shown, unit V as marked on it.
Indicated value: 275 V
